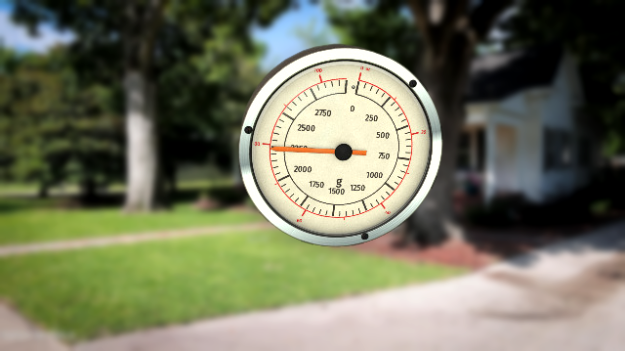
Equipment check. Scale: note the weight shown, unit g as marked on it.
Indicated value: 2250 g
